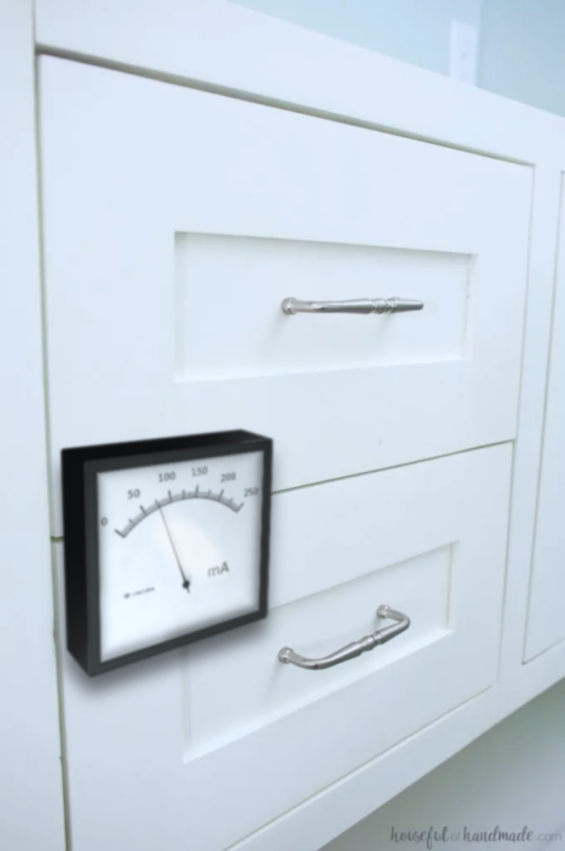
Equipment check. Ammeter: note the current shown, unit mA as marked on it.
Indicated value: 75 mA
